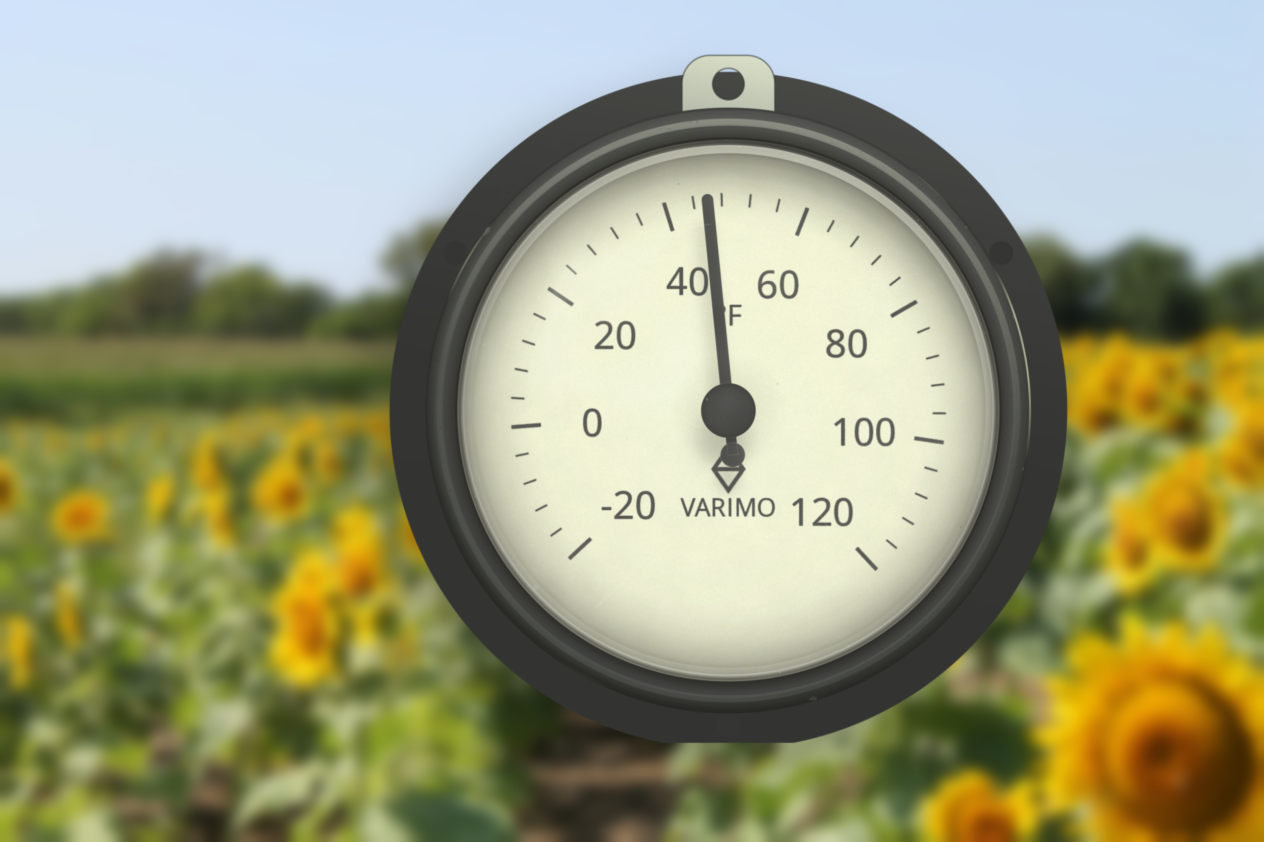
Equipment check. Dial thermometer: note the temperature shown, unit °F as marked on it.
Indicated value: 46 °F
